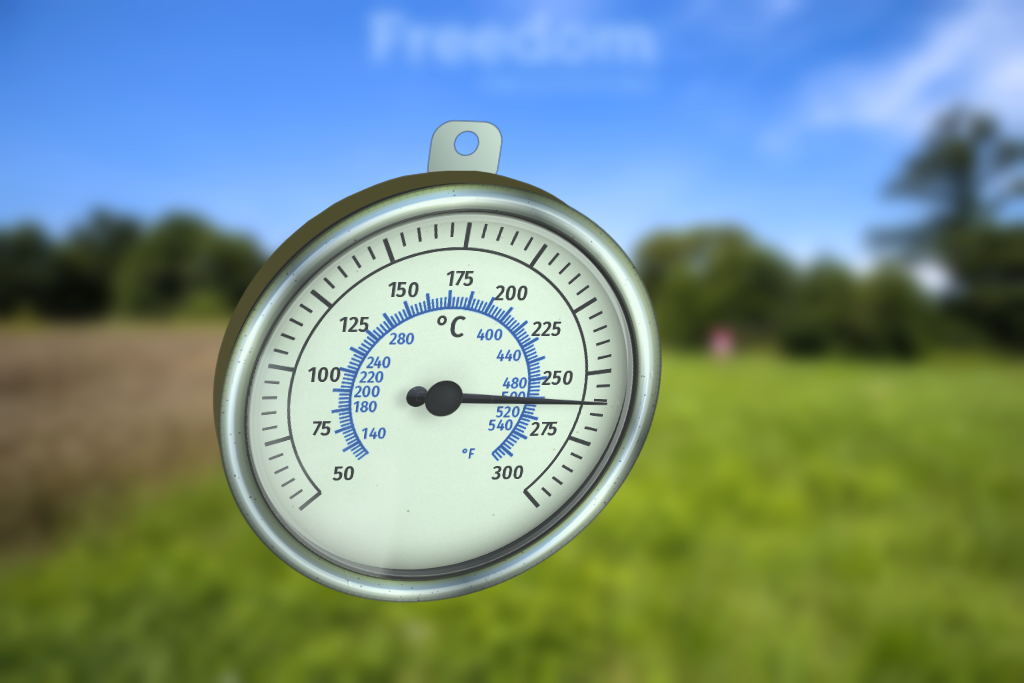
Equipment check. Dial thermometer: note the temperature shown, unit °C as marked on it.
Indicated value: 260 °C
